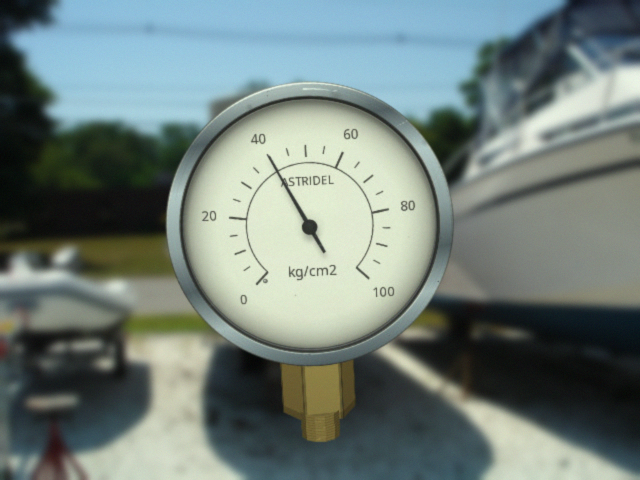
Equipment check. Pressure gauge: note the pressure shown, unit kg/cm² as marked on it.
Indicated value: 40 kg/cm²
